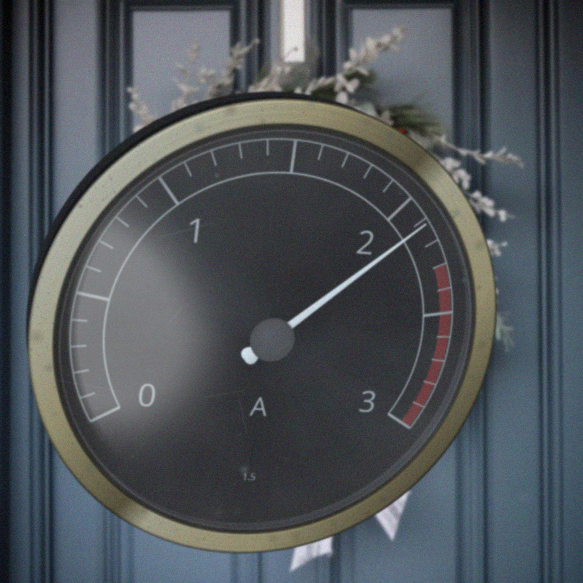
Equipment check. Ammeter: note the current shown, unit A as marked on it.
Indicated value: 2.1 A
